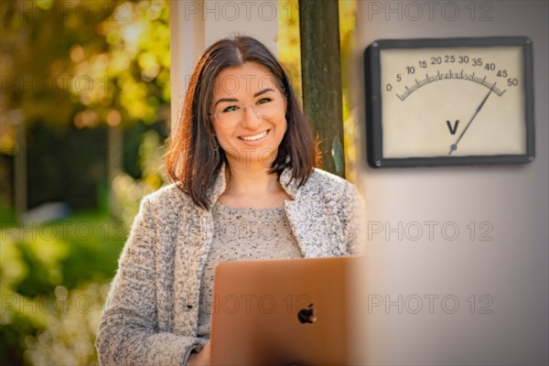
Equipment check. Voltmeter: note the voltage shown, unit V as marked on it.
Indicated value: 45 V
